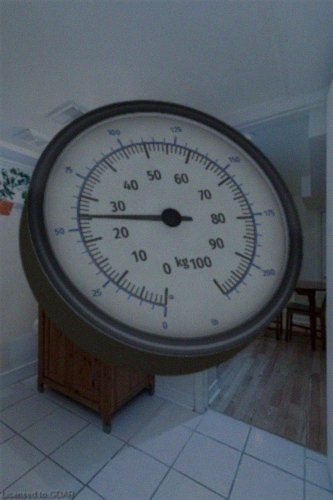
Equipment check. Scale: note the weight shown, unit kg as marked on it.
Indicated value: 25 kg
